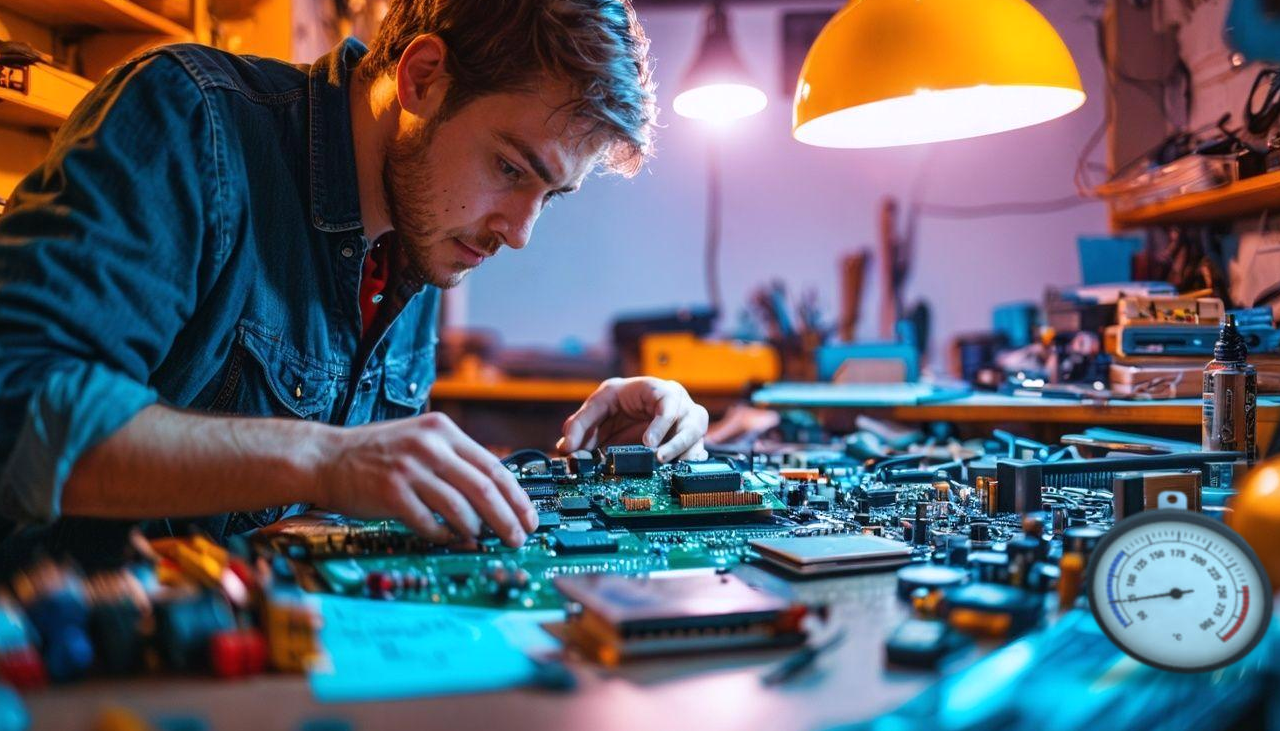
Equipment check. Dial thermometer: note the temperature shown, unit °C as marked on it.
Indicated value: 75 °C
